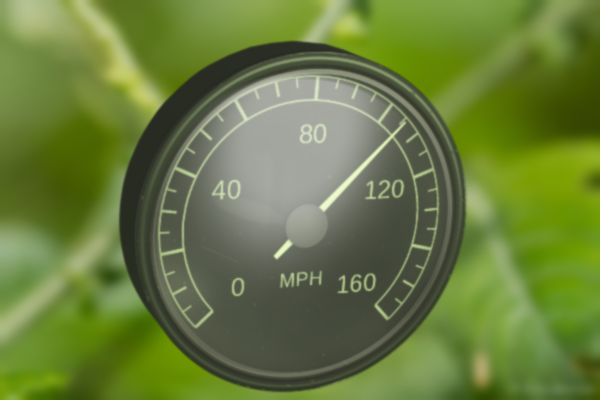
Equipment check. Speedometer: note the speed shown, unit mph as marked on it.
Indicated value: 105 mph
